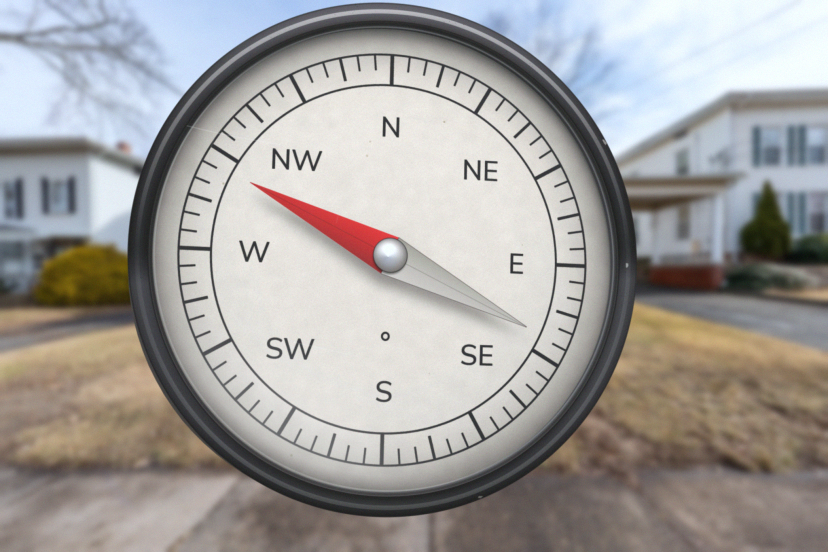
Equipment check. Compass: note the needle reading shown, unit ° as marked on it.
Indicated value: 295 °
